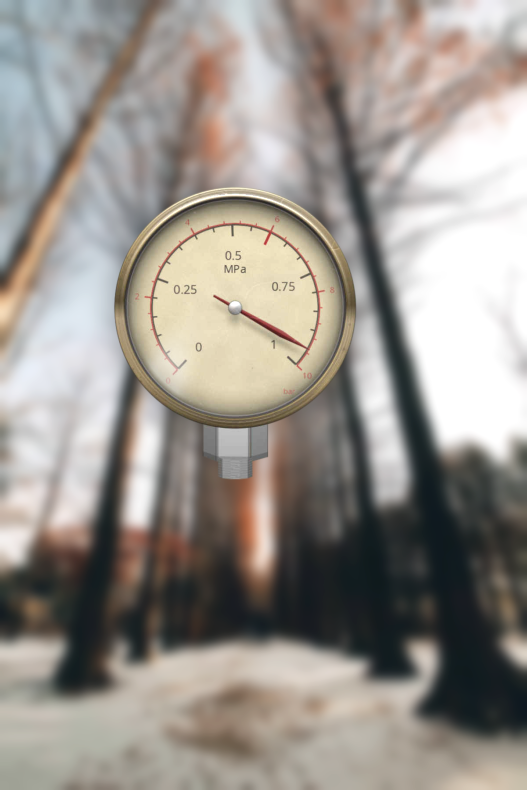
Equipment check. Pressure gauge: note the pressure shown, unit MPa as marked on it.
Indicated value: 0.95 MPa
